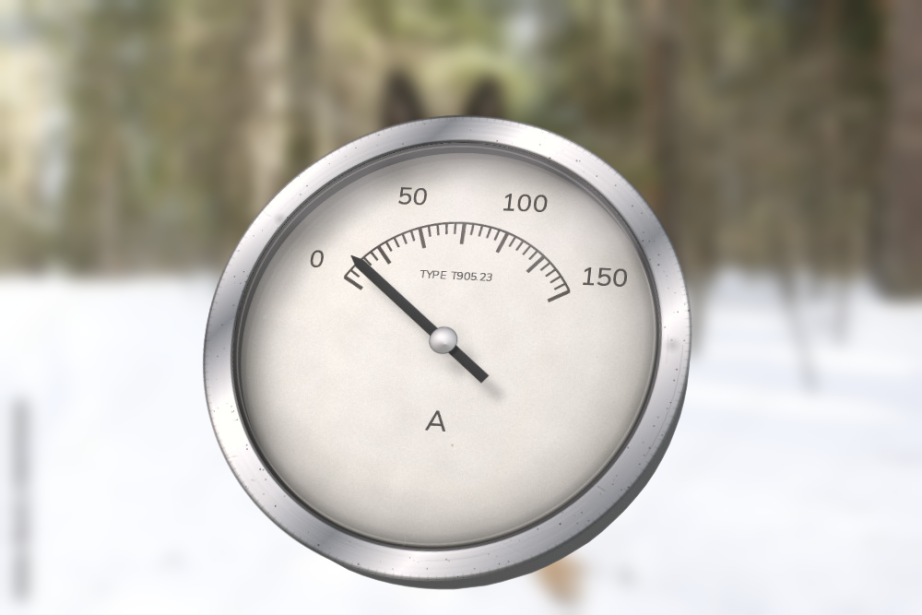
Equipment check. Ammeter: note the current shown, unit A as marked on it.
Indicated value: 10 A
